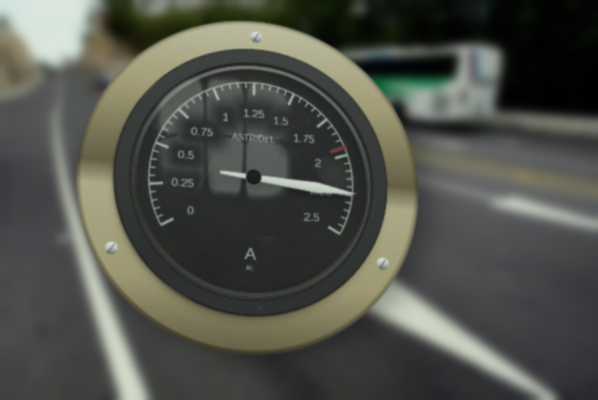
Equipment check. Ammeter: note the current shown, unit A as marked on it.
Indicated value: 2.25 A
